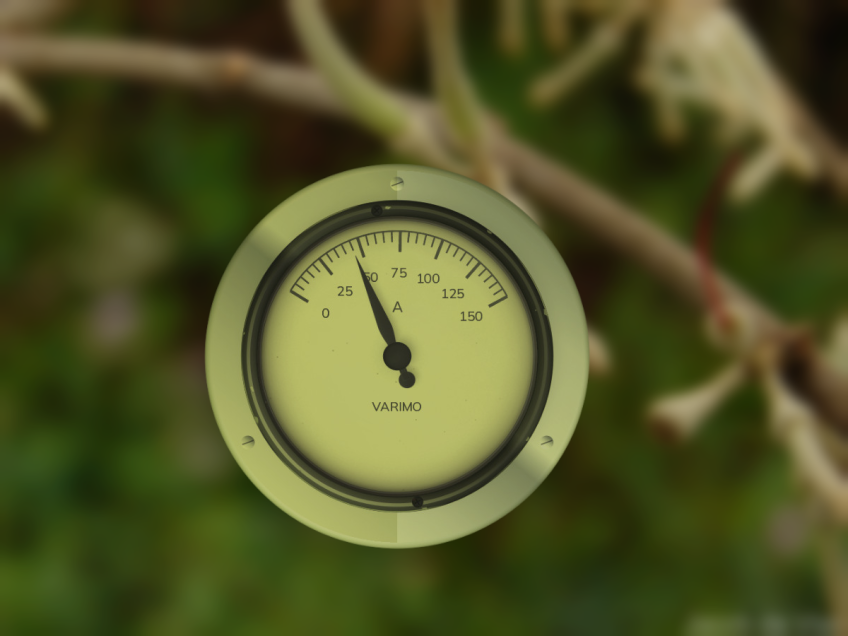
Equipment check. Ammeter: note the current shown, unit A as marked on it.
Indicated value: 45 A
